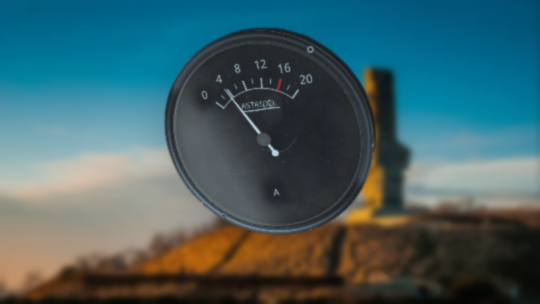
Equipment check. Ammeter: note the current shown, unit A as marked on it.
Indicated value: 4 A
